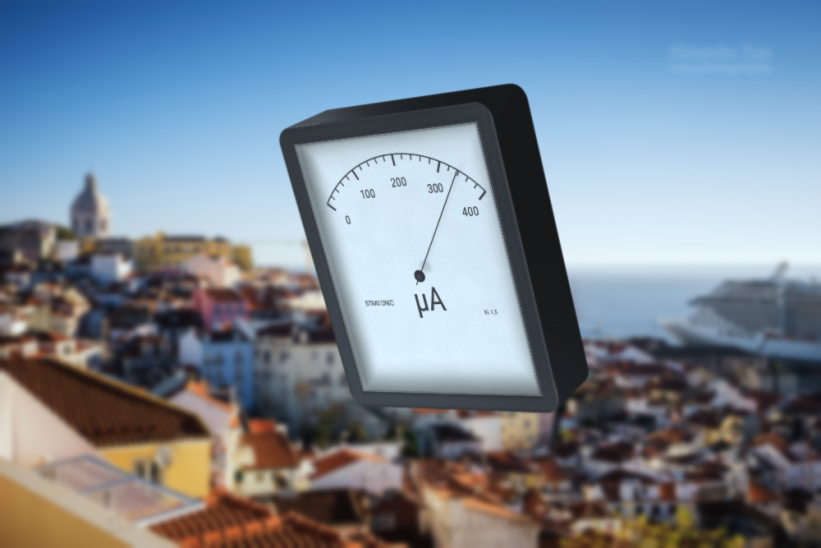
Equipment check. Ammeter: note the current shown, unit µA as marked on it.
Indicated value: 340 µA
